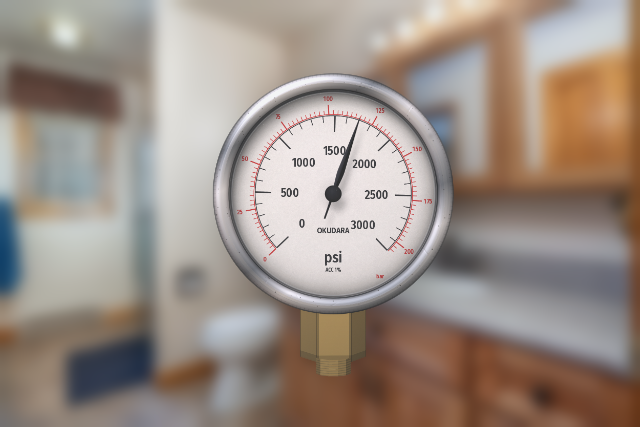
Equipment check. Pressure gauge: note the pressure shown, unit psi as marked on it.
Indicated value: 1700 psi
